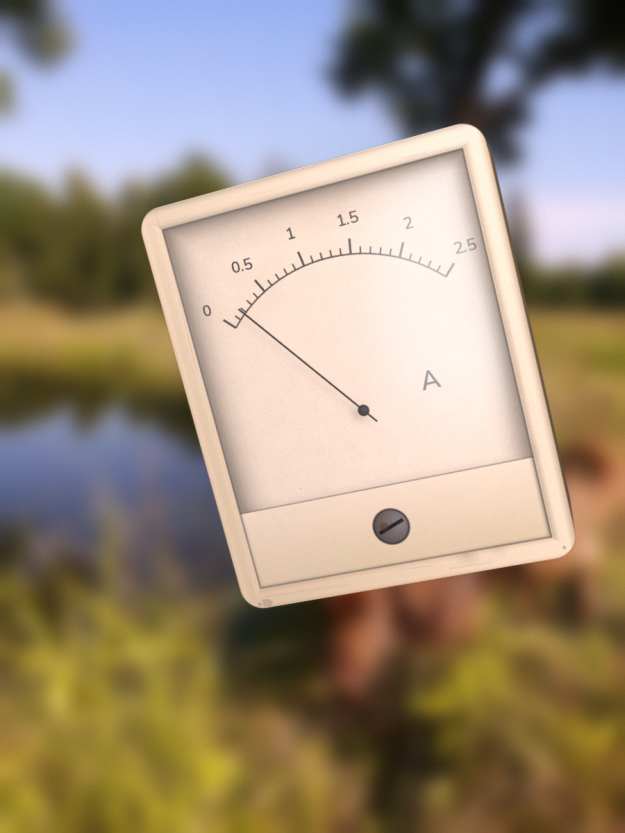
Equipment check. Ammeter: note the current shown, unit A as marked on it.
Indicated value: 0.2 A
